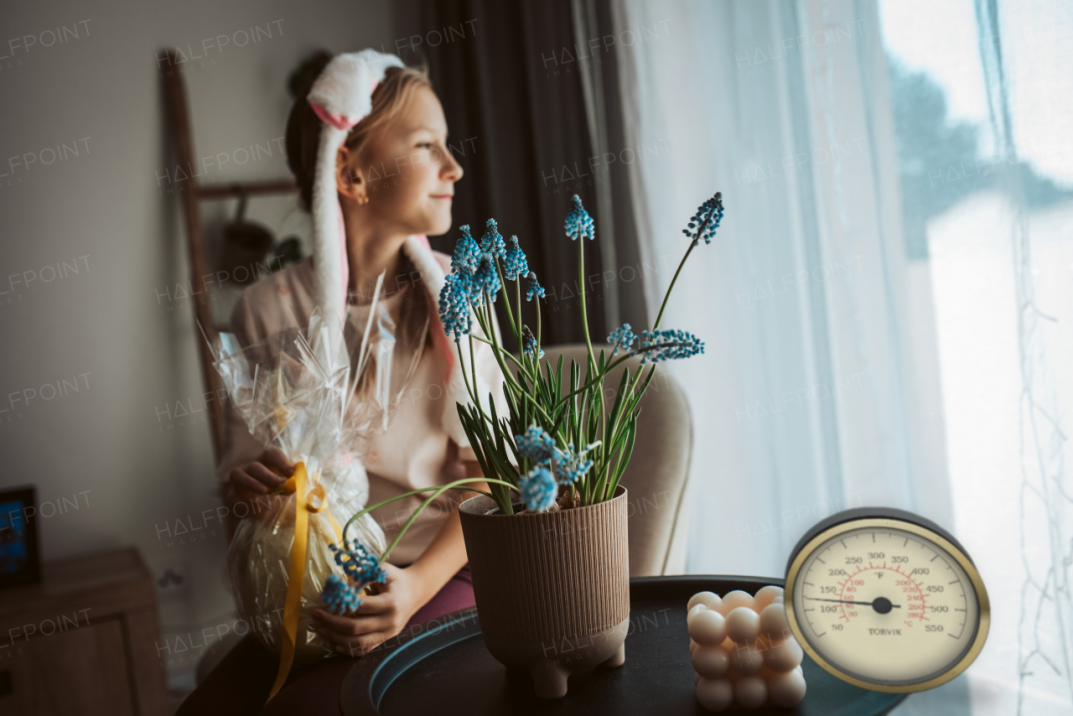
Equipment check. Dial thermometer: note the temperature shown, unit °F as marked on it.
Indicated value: 125 °F
